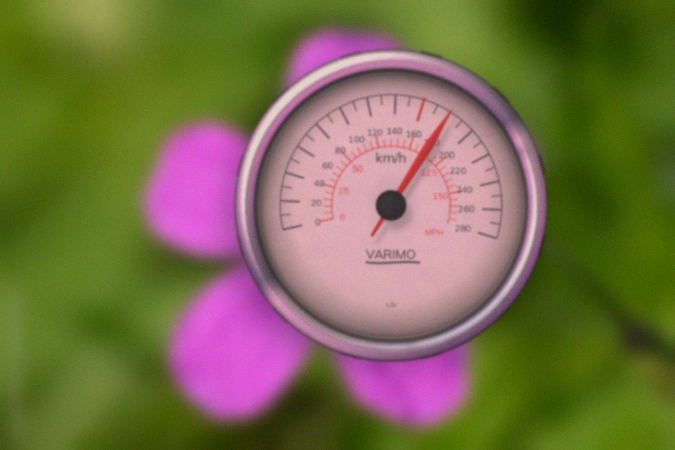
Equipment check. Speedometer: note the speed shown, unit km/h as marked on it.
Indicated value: 180 km/h
